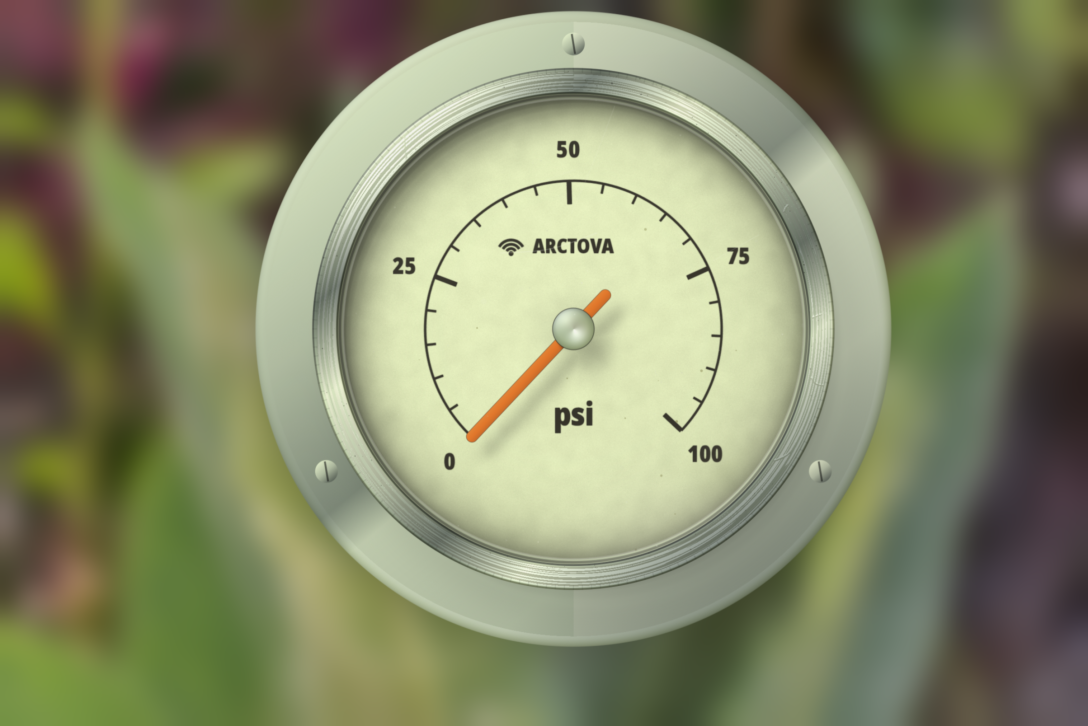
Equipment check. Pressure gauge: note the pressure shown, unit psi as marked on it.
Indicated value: 0 psi
